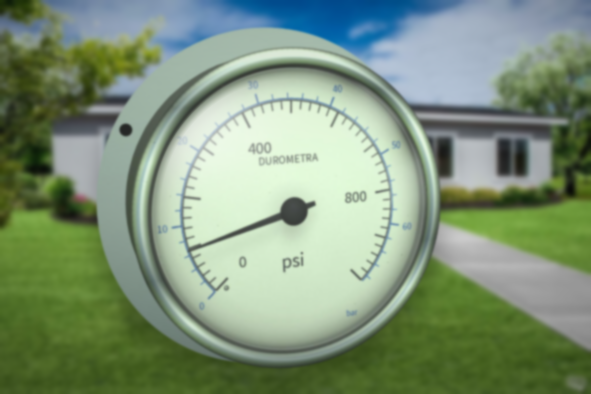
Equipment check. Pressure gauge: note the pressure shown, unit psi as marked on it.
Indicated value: 100 psi
